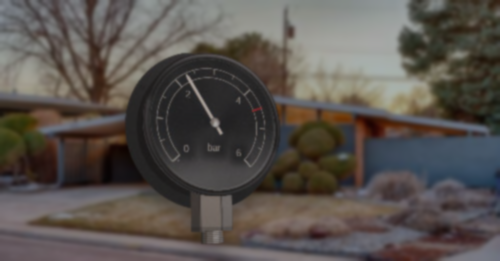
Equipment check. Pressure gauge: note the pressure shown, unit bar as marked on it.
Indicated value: 2.25 bar
